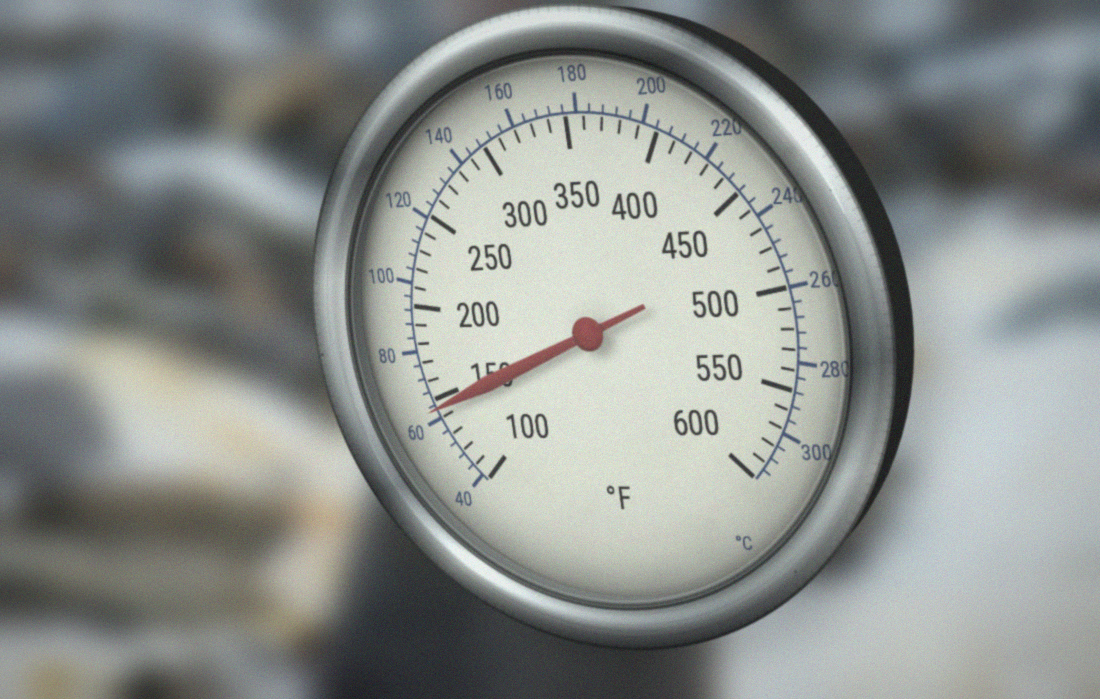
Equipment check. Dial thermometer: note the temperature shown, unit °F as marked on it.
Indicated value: 145 °F
